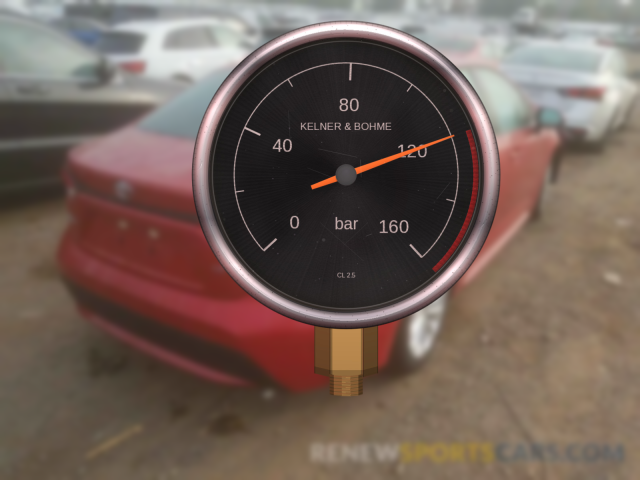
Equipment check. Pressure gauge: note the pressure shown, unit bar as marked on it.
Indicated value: 120 bar
